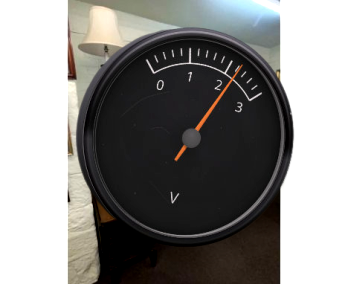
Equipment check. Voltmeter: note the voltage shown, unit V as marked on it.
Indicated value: 2.2 V
